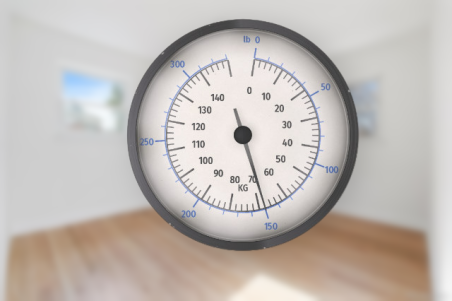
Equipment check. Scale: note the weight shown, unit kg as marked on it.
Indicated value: 68 kg
